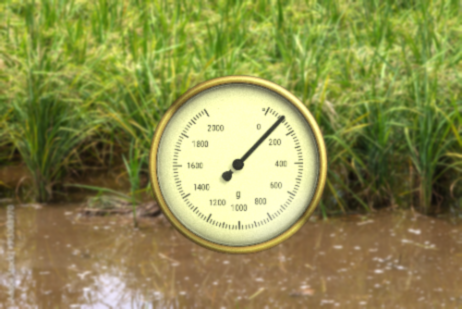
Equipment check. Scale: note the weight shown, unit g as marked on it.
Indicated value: 100 g
